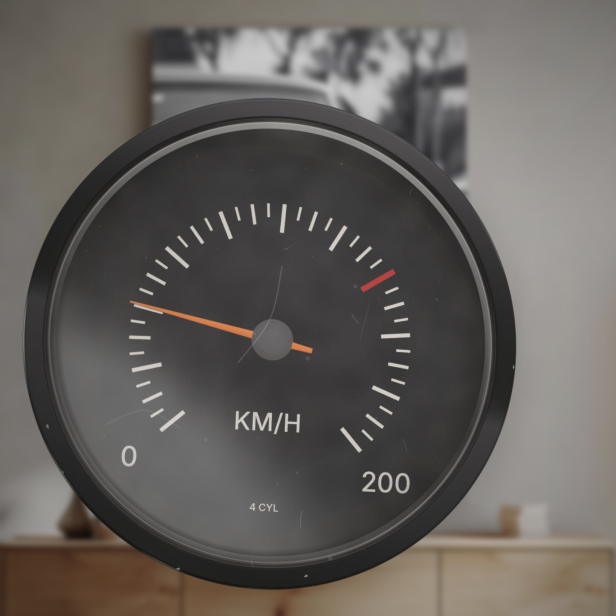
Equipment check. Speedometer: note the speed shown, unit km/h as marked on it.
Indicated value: 40 km/h
